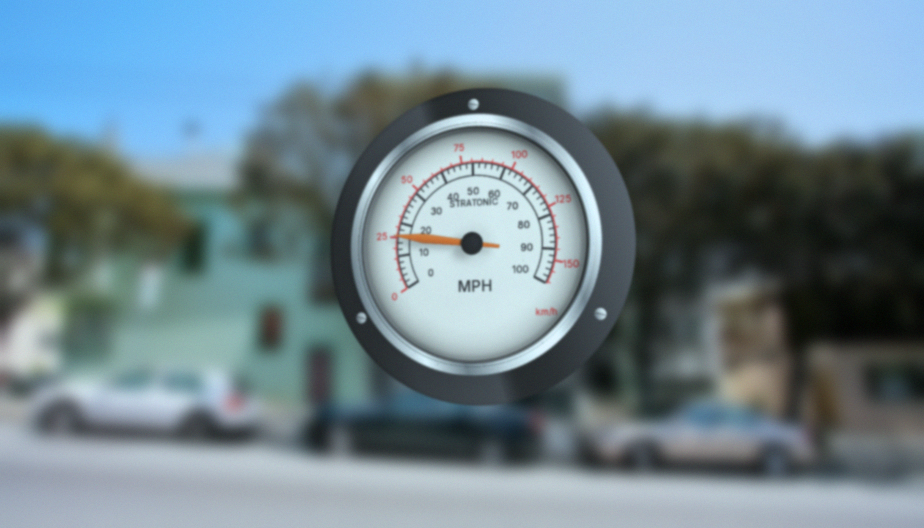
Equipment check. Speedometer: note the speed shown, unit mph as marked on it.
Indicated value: 16 mph
